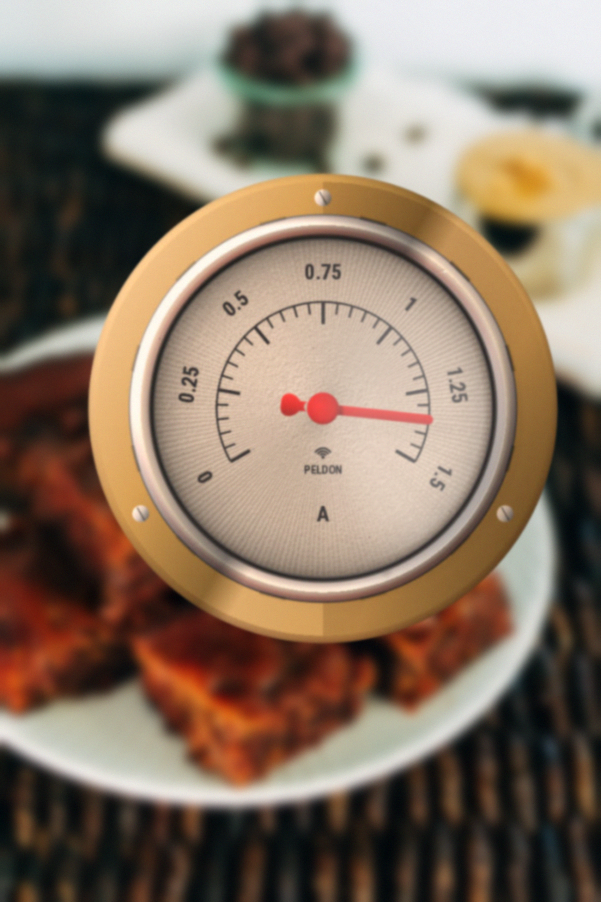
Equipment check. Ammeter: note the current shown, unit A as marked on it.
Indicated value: 1.35 A
